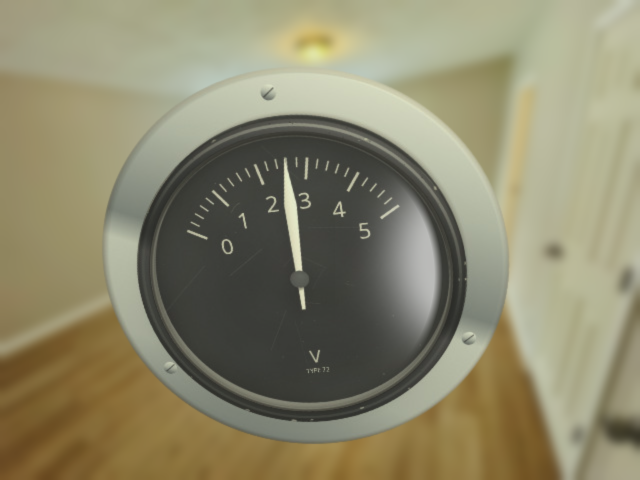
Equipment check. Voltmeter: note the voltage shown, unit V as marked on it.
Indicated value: 2.6 V
